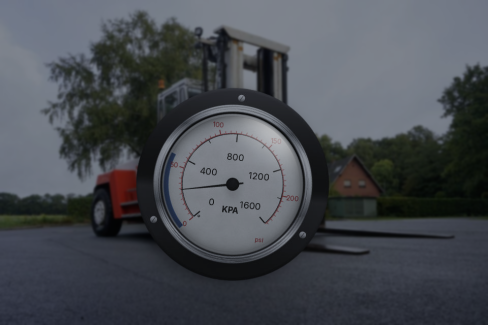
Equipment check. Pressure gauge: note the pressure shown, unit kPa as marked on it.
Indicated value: 200 kPa
